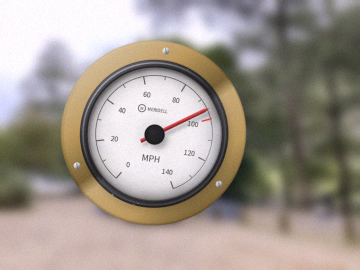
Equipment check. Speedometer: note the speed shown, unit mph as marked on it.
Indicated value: 95 mph
